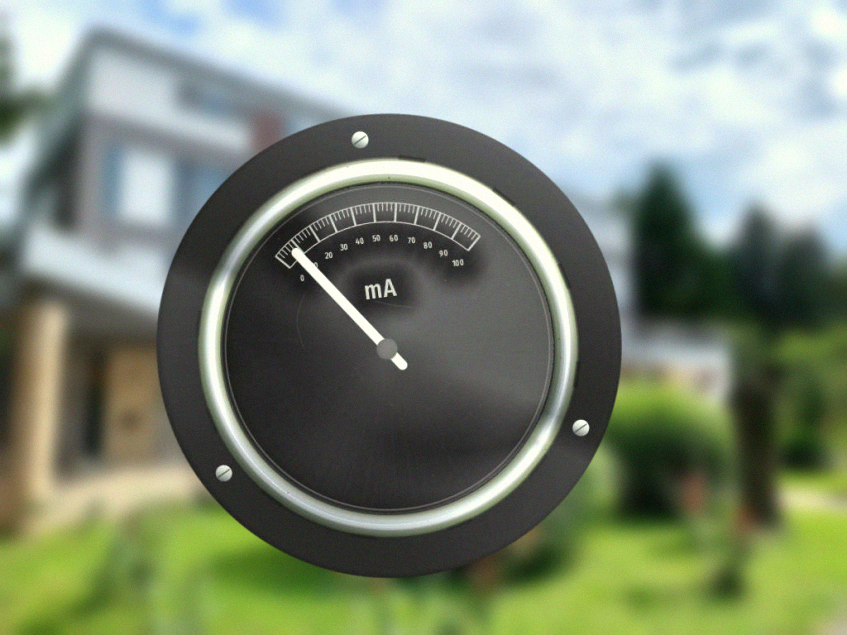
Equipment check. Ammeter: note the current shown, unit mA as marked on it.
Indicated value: 8 mA
